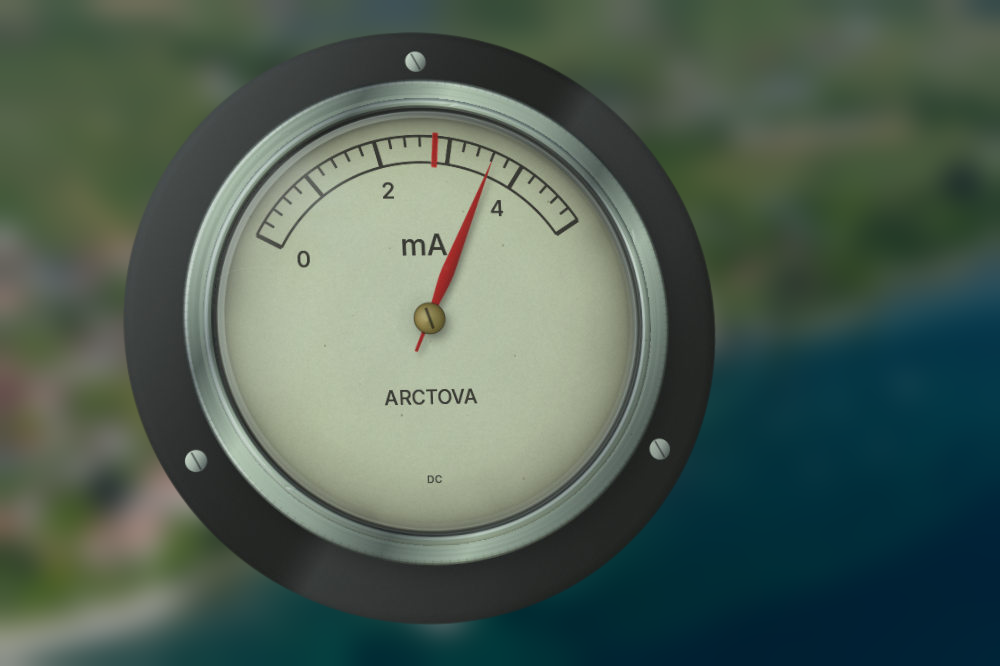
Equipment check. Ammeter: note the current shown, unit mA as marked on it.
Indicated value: 3.6 mA
